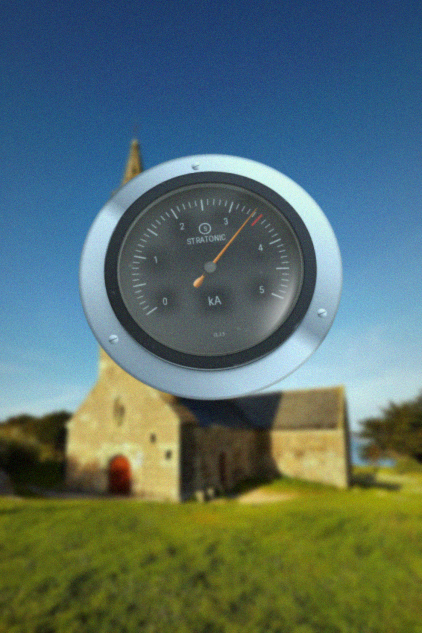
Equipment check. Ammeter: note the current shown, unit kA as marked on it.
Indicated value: 3.4 kA
